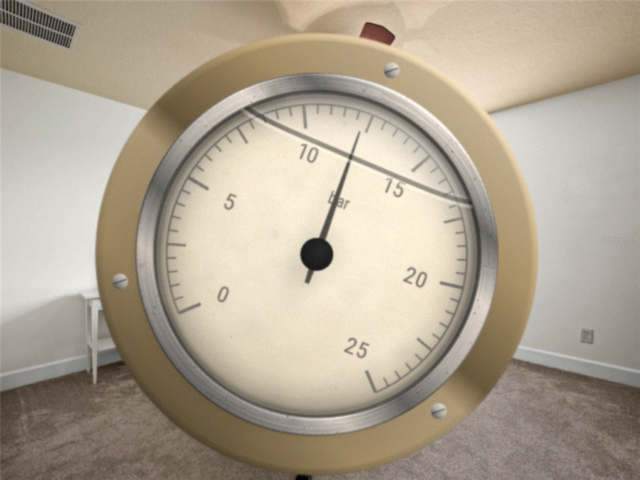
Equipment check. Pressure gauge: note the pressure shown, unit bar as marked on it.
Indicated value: 12.25 bar
